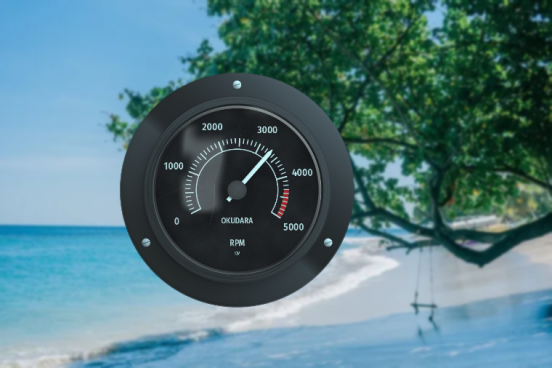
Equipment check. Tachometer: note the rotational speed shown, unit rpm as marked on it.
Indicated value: 3300 rpm
